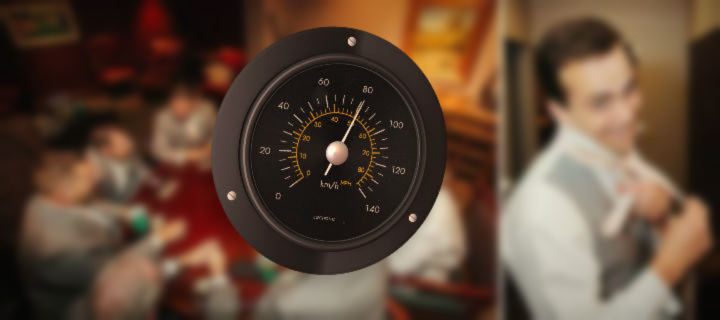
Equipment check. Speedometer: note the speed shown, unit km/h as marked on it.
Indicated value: 80 km/h
